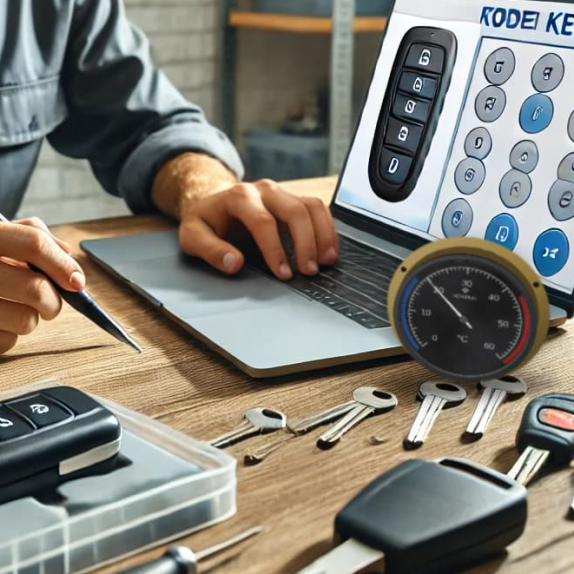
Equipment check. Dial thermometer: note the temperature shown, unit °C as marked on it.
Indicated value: 20 °C
